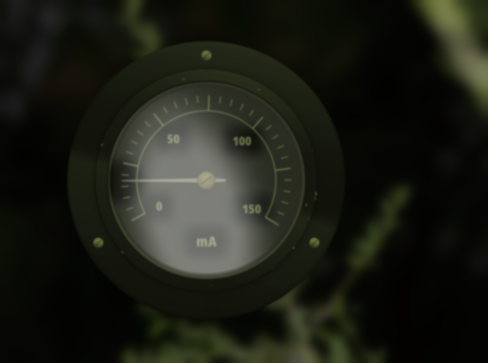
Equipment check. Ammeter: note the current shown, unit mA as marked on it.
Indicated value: 17.5 mA
